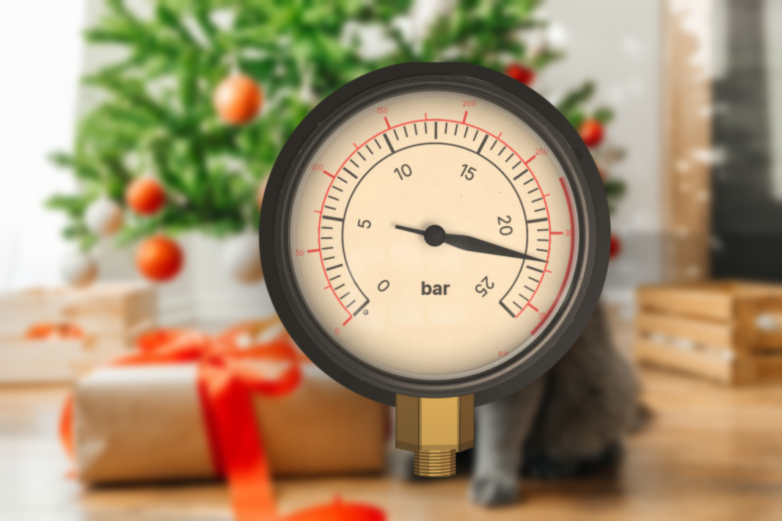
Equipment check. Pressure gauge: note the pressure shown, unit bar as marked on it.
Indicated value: 22 bar
